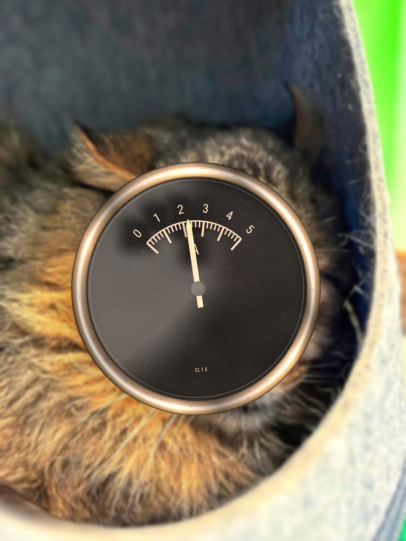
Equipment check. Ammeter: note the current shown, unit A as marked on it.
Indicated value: 2.2 A
